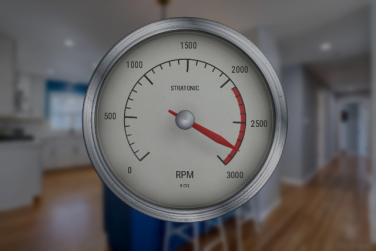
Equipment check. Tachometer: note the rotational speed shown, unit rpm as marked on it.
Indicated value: 2800 rpm
